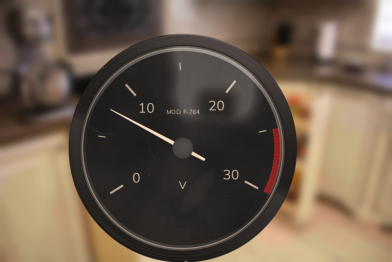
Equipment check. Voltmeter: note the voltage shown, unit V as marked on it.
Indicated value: 7.5 V
